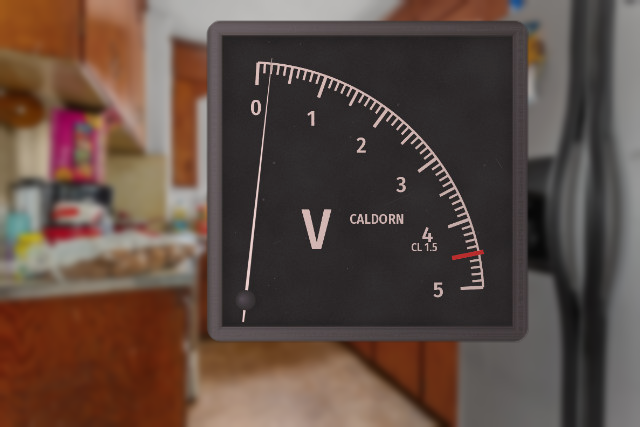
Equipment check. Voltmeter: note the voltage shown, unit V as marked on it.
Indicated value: 0.2 V
